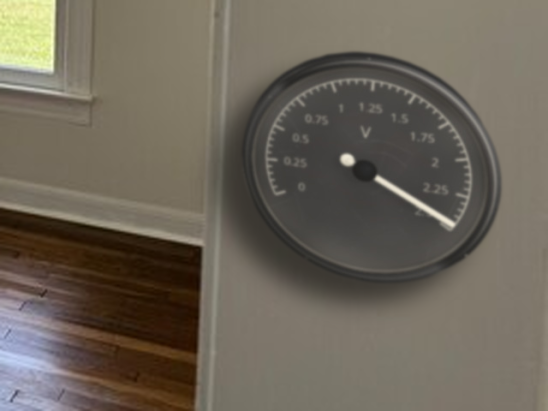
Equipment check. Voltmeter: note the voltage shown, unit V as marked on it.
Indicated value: 2.45 V
